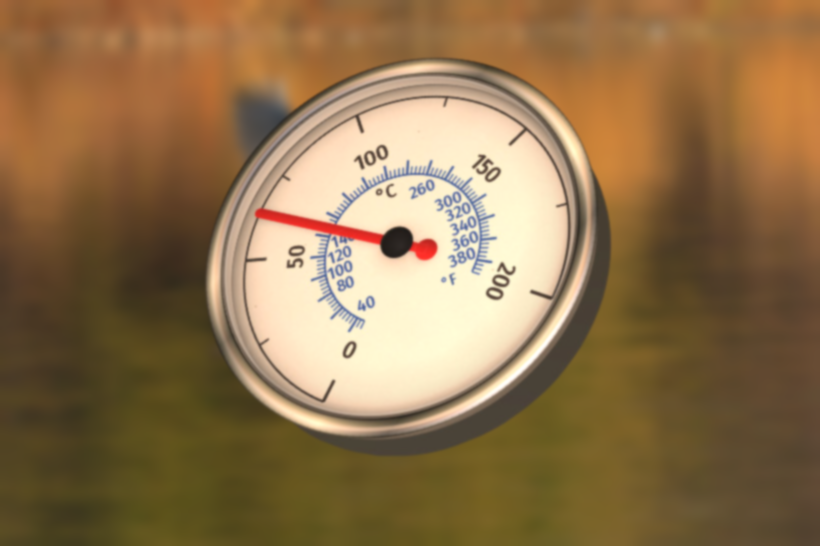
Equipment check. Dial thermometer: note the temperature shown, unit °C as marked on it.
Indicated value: 62.5 °C
